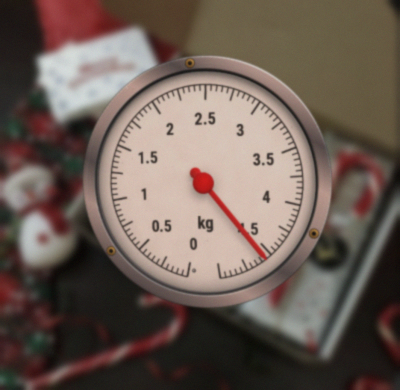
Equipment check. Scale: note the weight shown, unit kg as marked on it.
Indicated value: 4.55 kg
